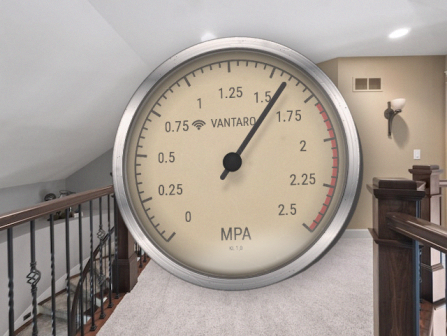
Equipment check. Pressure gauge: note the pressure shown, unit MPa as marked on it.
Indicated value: 1.6 MPa
